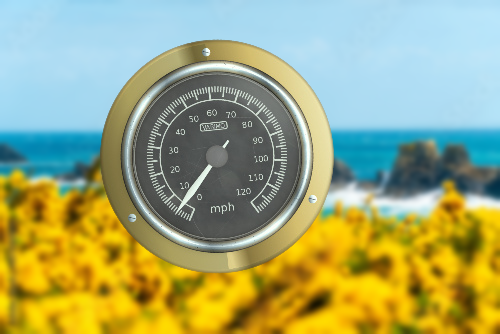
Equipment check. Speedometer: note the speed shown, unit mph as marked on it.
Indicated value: 5 mph
